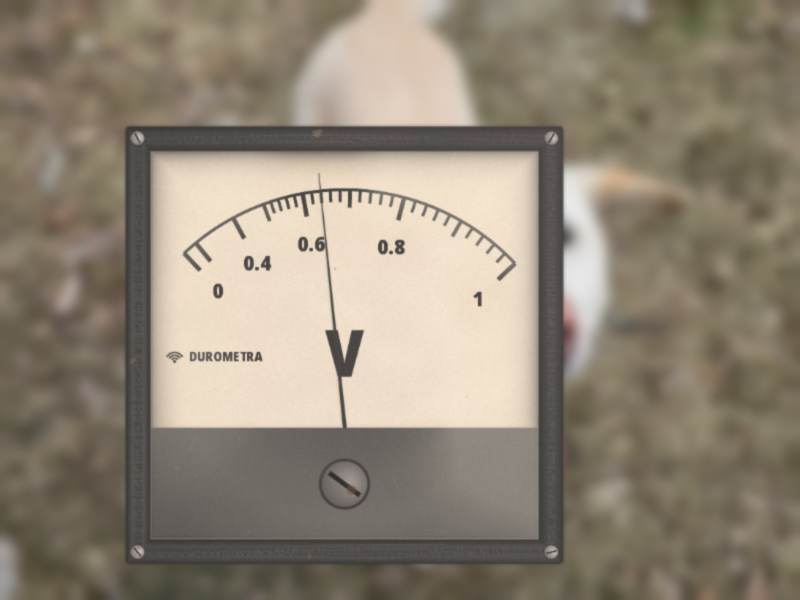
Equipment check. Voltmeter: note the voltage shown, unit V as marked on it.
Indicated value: 0.64 V
